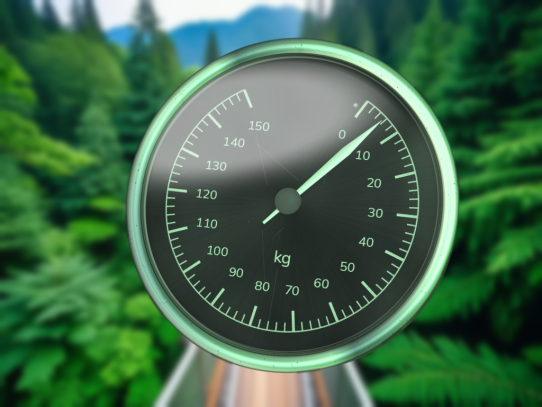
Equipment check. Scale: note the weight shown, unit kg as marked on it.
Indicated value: 6 kg
